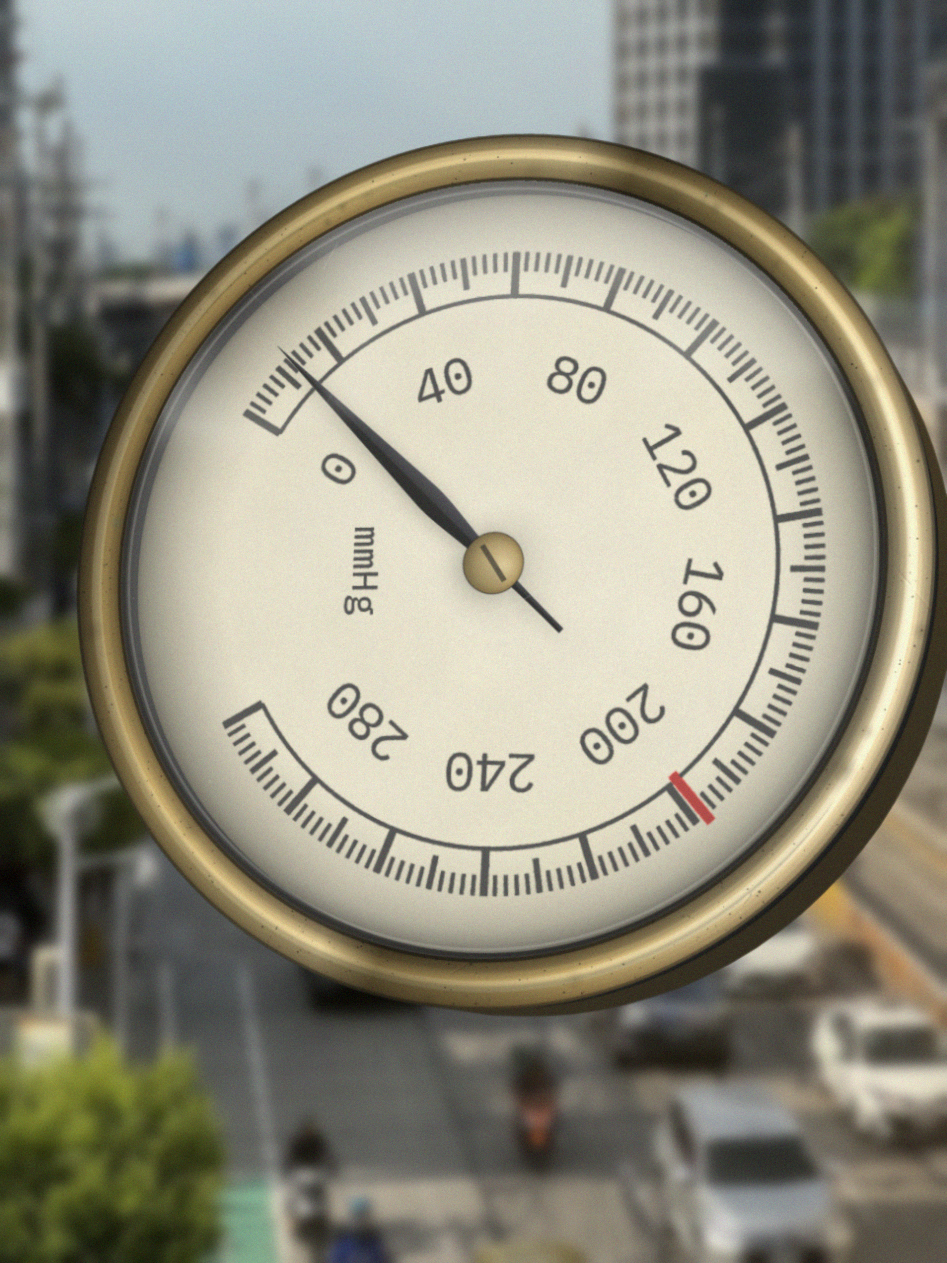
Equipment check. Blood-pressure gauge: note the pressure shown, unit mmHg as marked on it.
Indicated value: 13 mmHg
